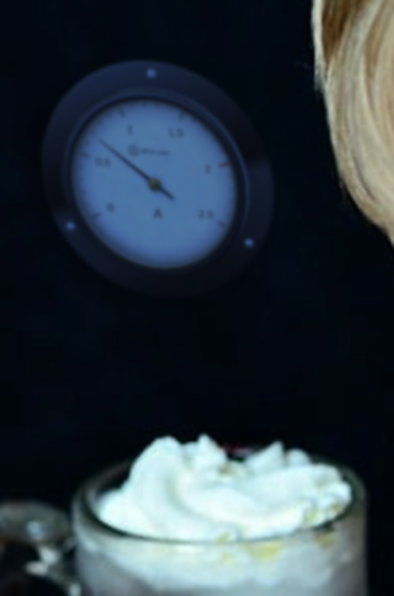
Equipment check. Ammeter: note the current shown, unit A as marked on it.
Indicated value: 0.7 A
